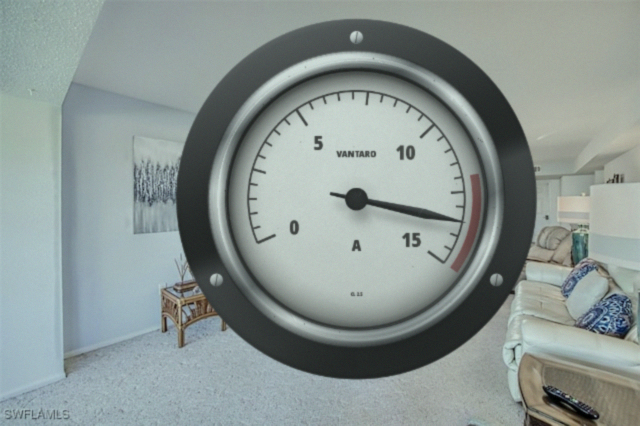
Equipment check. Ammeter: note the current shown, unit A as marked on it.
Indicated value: 13.5 A
